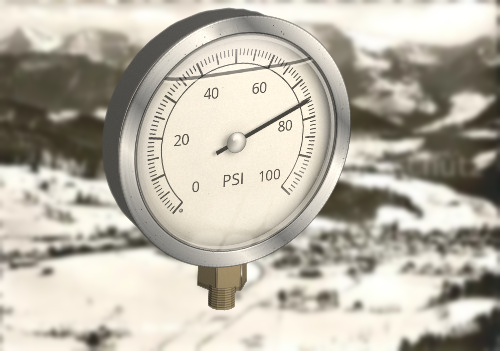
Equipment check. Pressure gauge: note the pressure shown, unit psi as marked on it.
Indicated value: 75 psi
